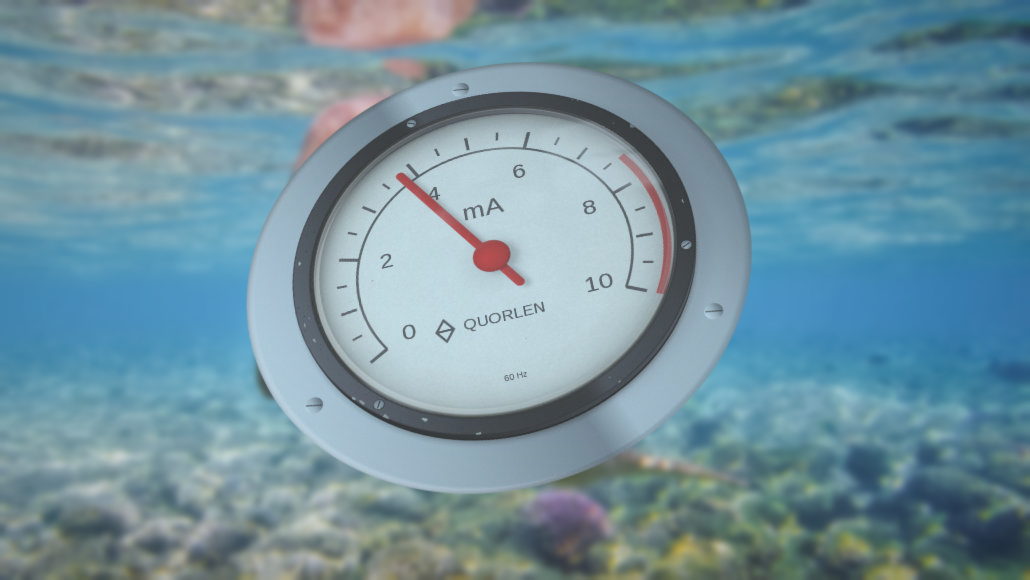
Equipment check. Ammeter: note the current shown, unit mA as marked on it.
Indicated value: 3.75 mA
